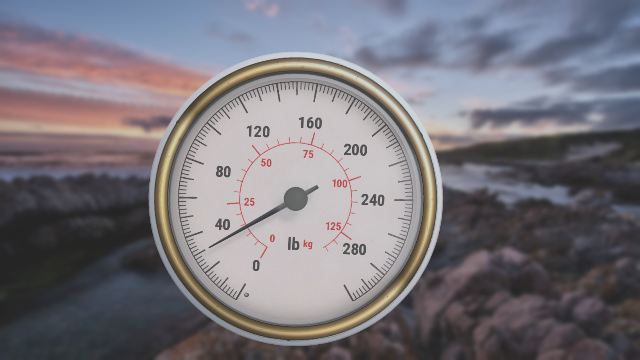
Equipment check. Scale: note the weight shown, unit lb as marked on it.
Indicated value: 30 lb
